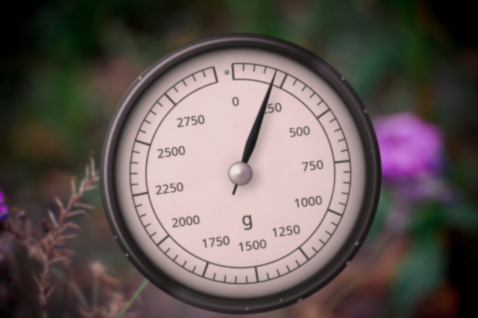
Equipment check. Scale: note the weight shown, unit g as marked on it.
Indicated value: 200 g
